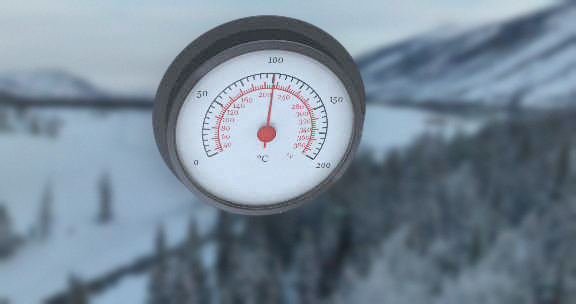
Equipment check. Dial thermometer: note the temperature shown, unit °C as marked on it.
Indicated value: 100 °C
